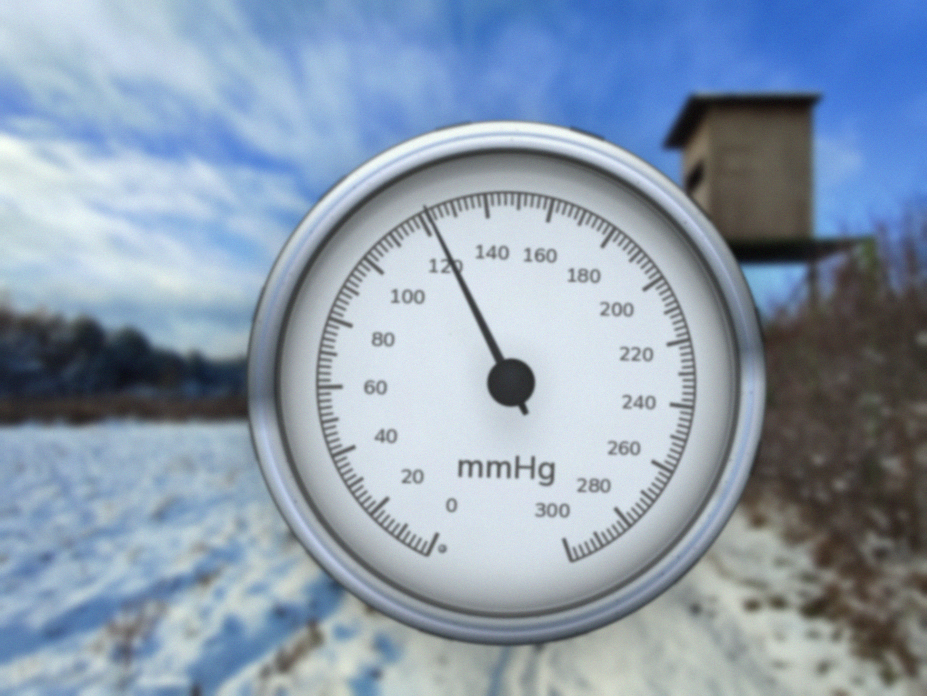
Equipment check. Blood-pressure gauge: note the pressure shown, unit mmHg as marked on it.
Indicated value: 122 mmHg
